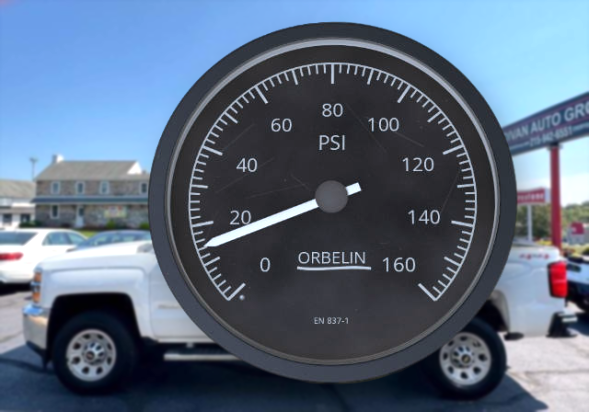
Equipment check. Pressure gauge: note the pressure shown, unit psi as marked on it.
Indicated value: 14 psi
